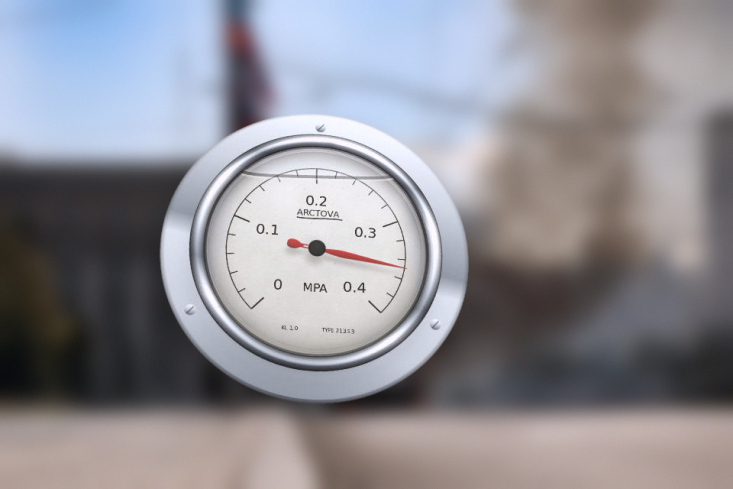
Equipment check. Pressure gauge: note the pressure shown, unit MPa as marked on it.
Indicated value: 0.35 MPa
